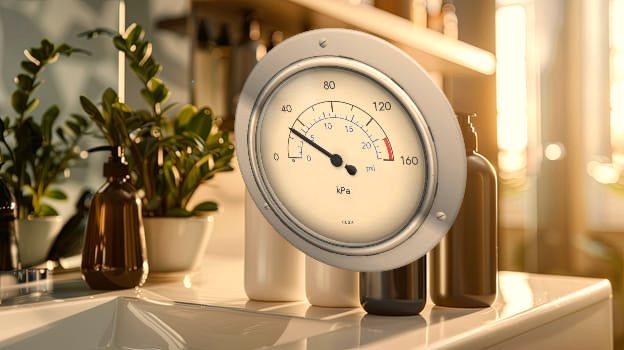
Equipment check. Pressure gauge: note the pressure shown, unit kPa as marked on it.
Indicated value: 30 kPa
